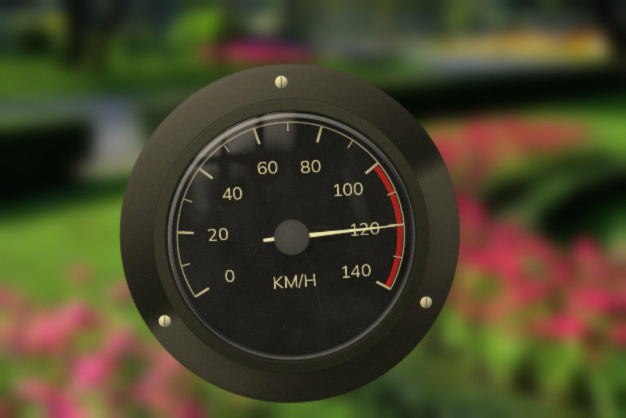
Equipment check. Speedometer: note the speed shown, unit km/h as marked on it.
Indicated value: 120 km/h
